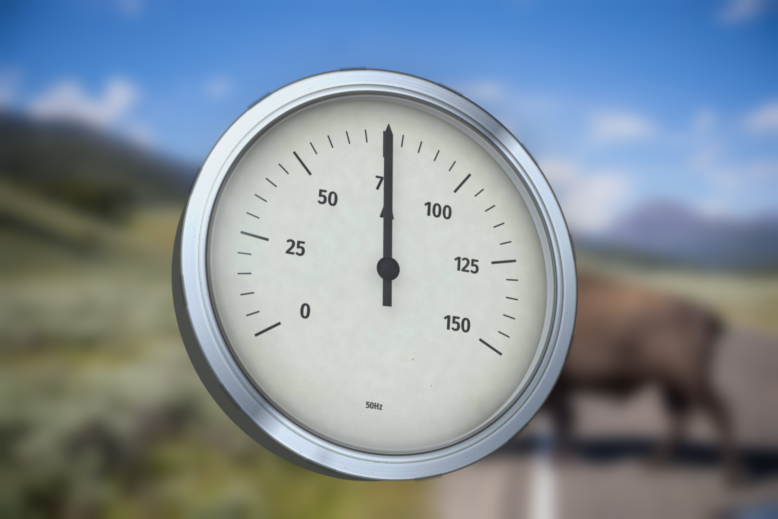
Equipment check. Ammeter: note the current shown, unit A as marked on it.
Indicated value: 75 A
